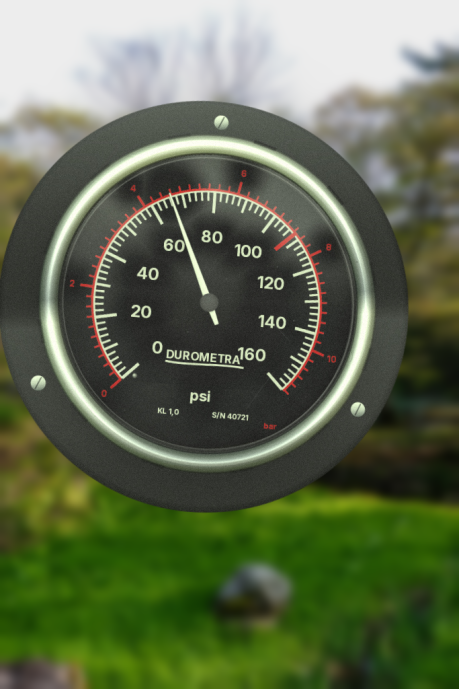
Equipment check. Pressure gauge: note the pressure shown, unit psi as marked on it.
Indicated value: 66 psi
